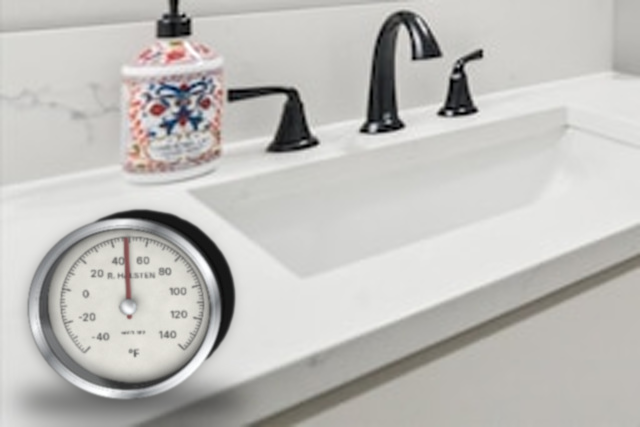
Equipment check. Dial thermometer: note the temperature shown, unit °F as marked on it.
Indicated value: 50 °F
